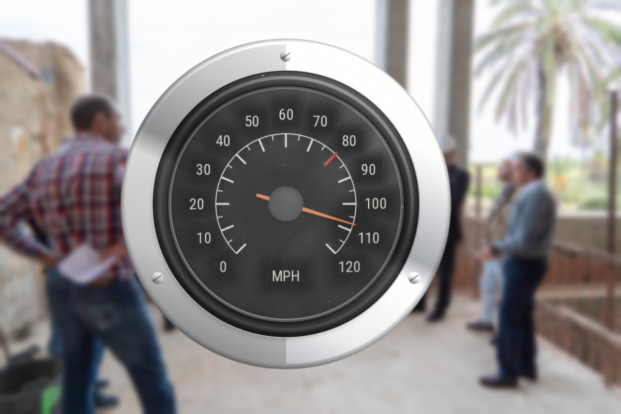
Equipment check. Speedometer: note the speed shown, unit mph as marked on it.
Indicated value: 107.5 mph
